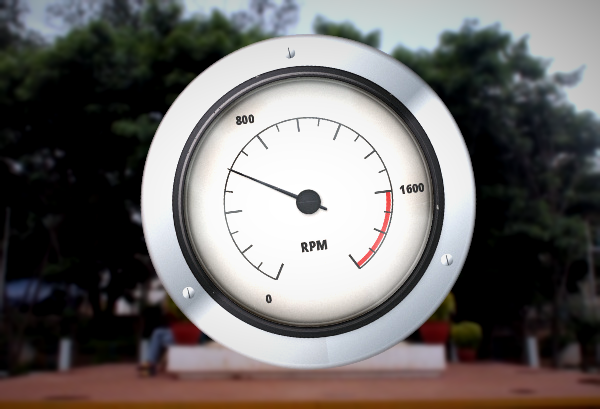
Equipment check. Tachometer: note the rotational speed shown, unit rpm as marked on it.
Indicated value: 600 rpm
